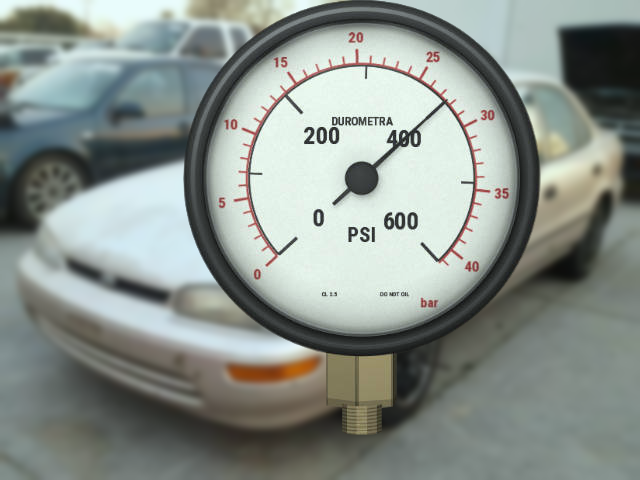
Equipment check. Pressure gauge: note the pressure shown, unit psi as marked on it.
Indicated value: 400 psi
